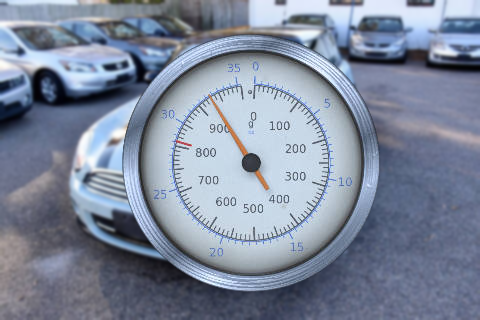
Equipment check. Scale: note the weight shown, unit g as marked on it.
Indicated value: 930 g
